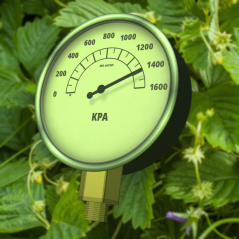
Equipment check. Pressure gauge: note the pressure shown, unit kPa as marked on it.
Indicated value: 1400 kPa
